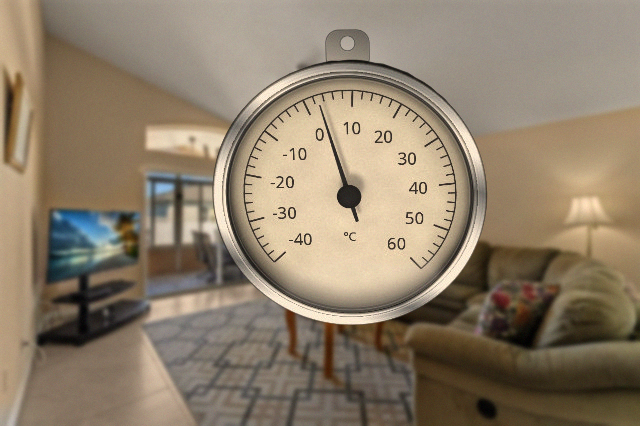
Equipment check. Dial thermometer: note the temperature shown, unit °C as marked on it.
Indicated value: 3 °C
